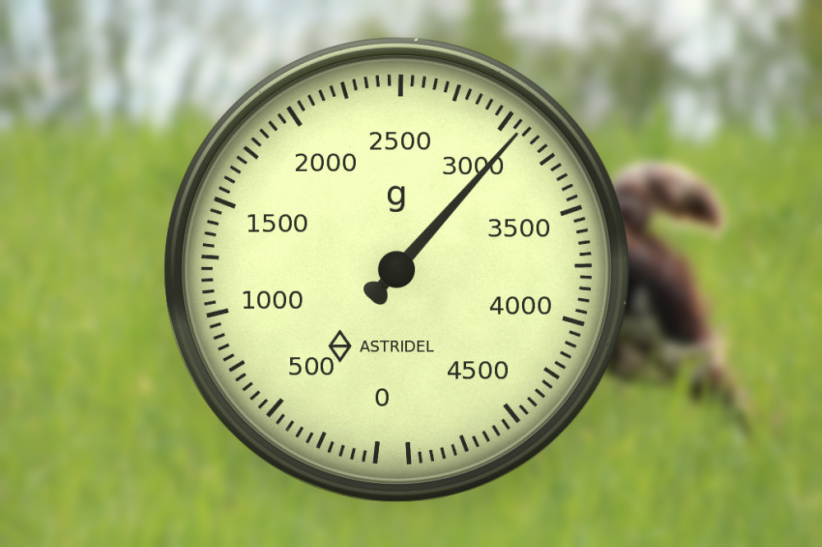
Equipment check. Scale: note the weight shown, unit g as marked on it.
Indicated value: 3075 g
